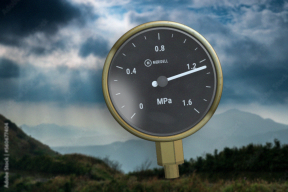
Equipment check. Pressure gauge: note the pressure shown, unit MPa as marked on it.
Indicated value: 1.25 MPa
